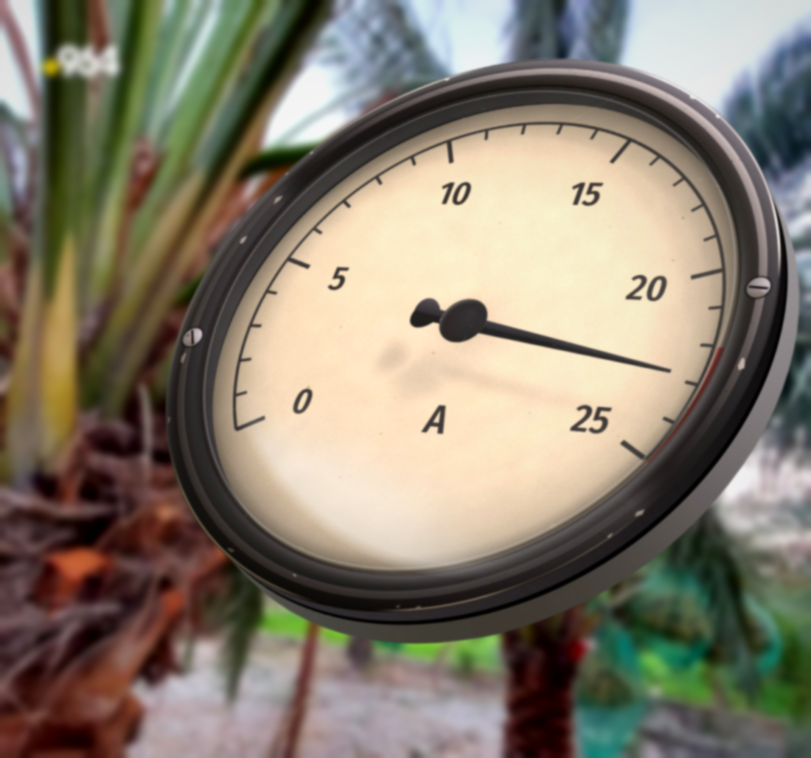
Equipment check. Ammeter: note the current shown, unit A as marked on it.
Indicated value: 23 A
